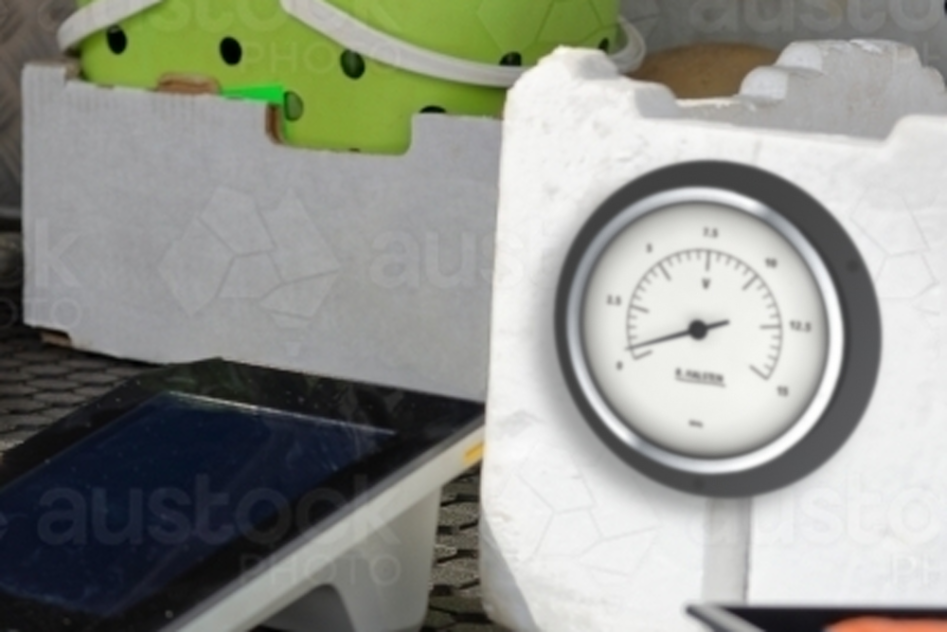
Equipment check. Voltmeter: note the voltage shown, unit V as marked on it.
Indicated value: 0.5 V
